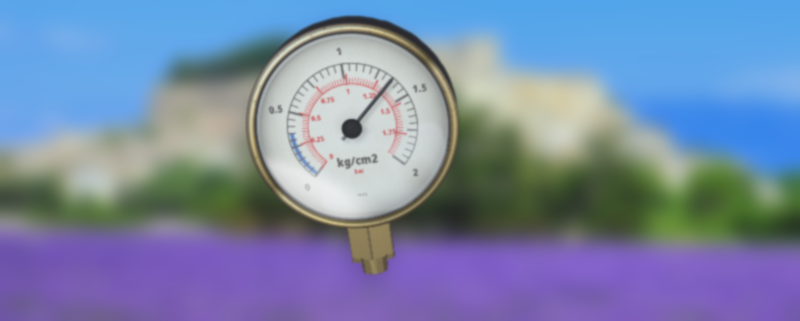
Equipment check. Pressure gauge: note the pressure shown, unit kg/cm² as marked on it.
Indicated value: 1.35 kg/cm²
